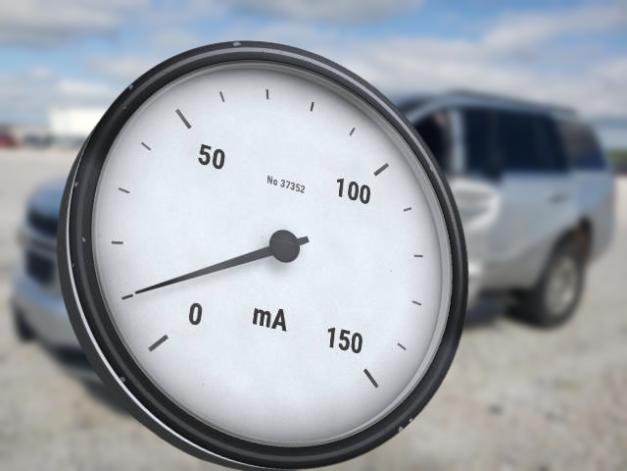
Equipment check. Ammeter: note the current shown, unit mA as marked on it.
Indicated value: 10 mA
